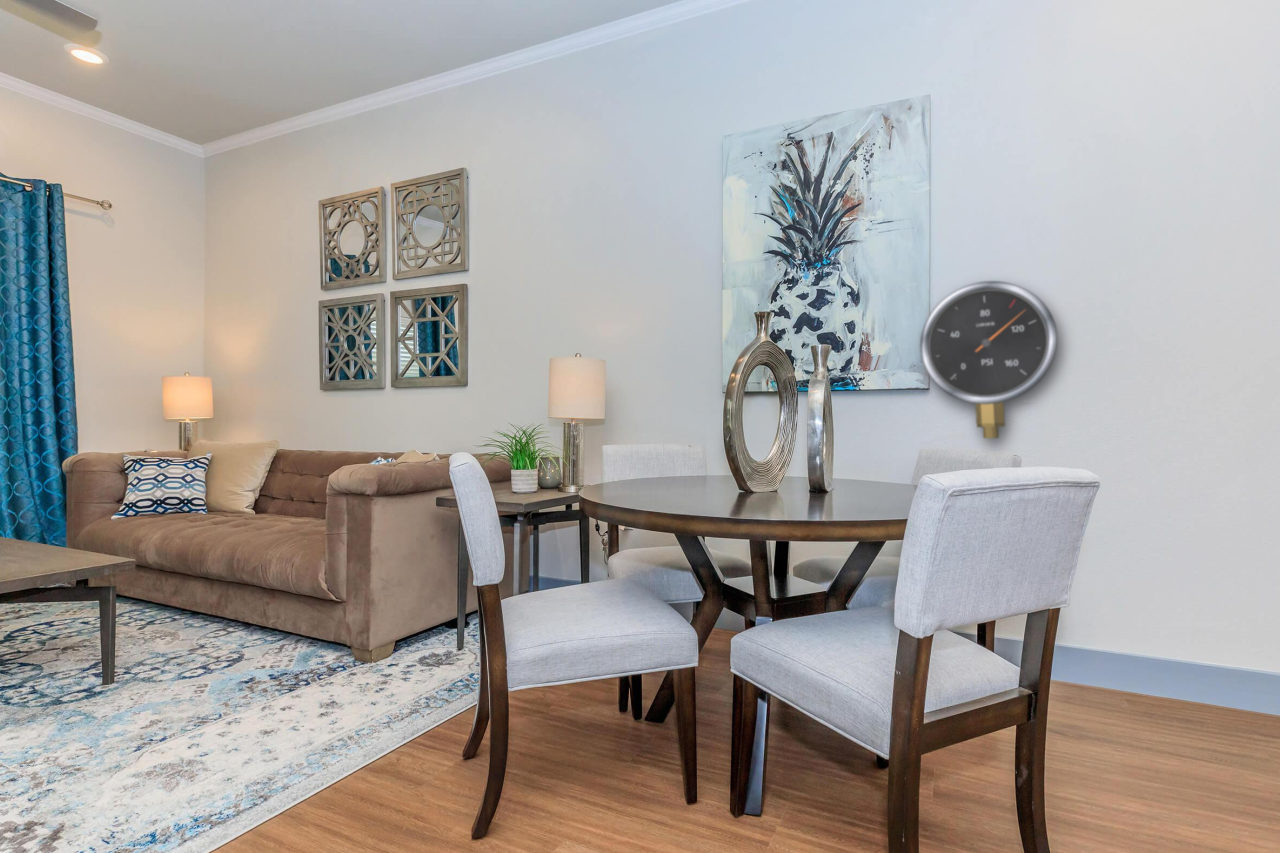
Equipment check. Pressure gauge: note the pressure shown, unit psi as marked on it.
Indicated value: 110 psi
